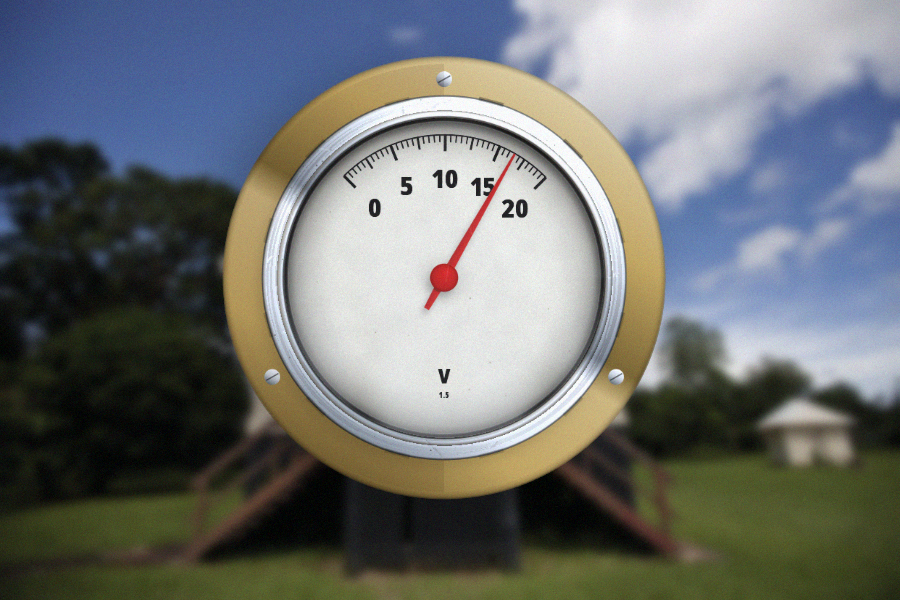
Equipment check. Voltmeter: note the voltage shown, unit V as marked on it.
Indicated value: 16.5 V
